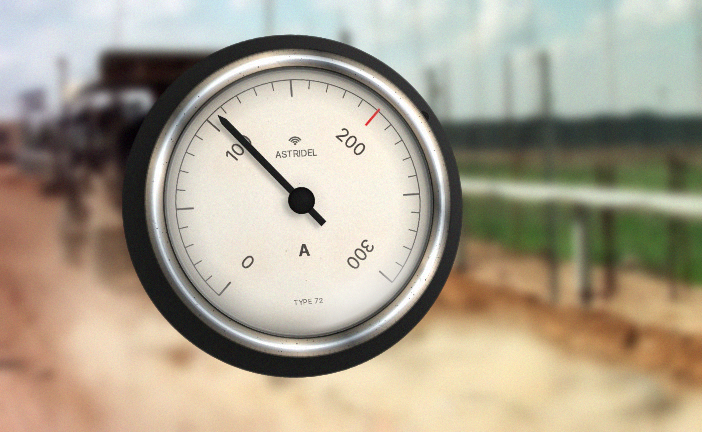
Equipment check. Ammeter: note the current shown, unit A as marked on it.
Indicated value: 105 A
